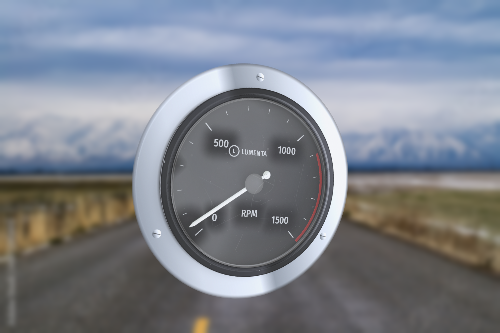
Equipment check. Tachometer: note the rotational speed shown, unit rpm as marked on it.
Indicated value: 50 rpm
